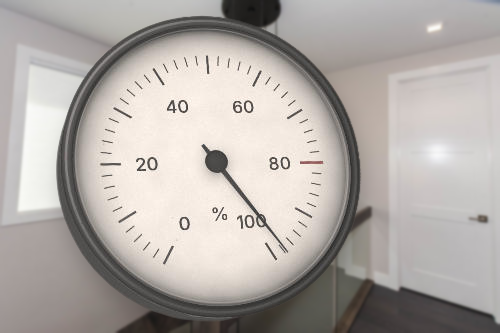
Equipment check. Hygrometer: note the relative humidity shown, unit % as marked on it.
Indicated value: 98 %
